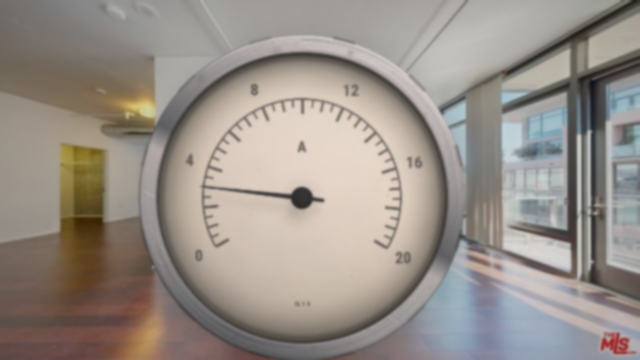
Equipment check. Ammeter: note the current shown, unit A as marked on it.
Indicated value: 3 A
